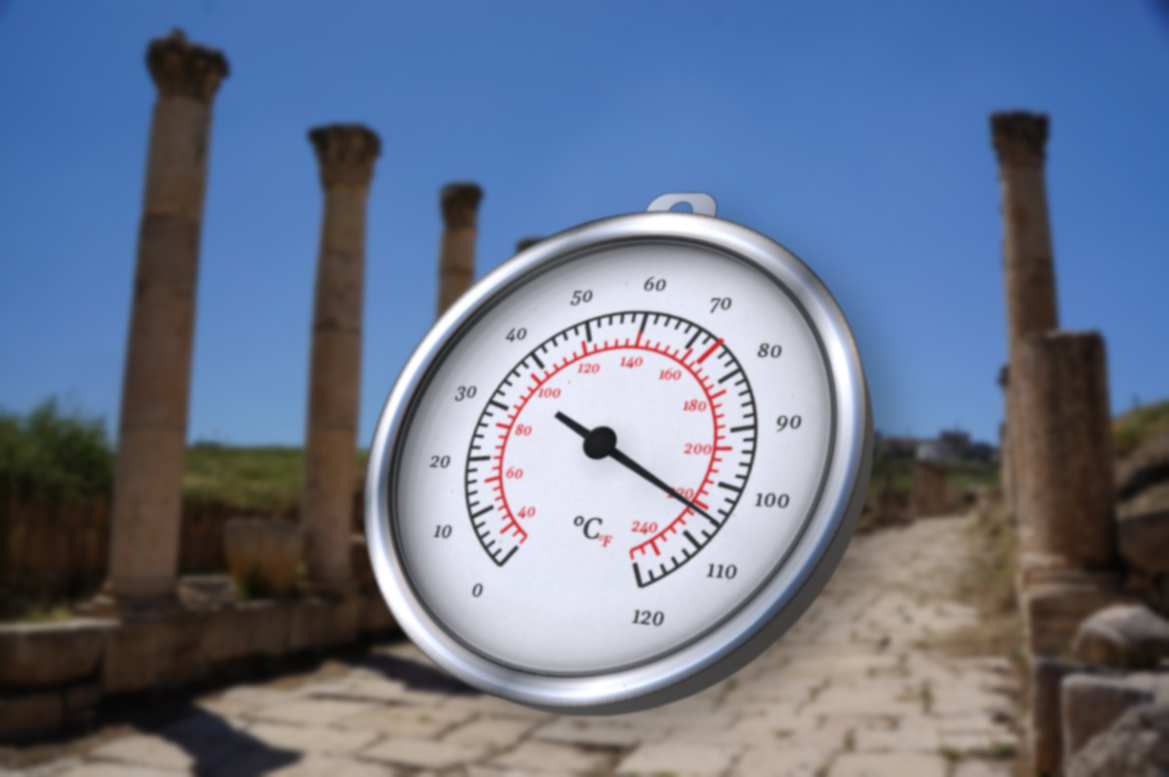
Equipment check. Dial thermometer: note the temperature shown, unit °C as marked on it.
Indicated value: 106 °C
